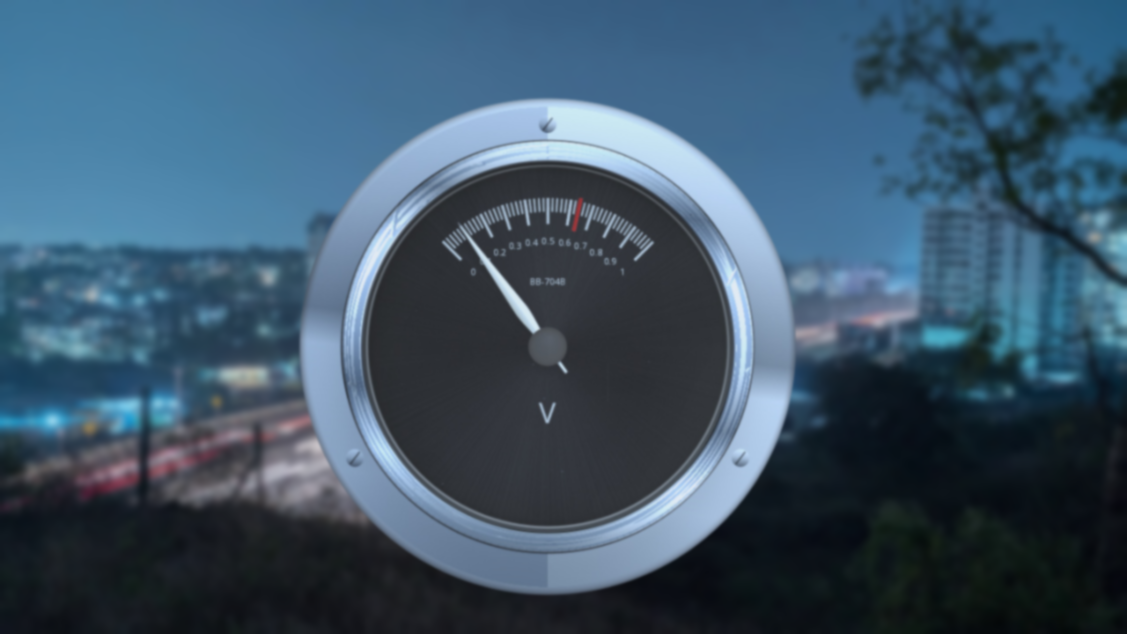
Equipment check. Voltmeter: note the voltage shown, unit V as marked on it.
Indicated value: 0.1 V
